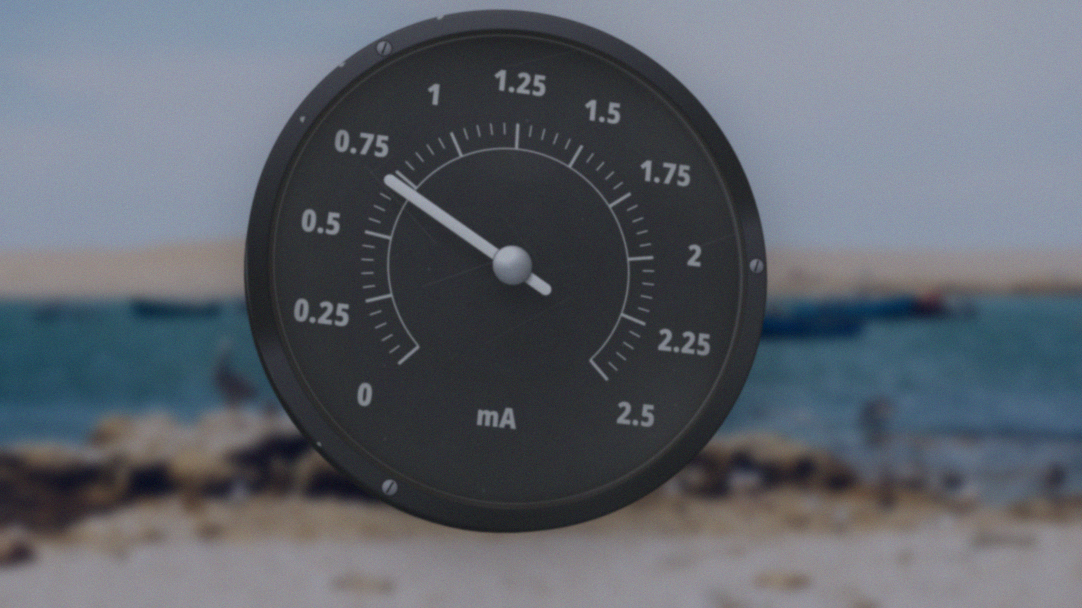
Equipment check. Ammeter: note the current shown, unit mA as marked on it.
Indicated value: 0.7 mA
